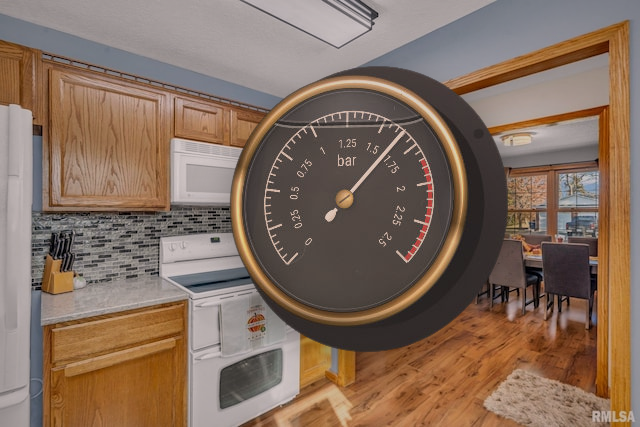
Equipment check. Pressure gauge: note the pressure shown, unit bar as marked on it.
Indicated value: 1.65 bar
